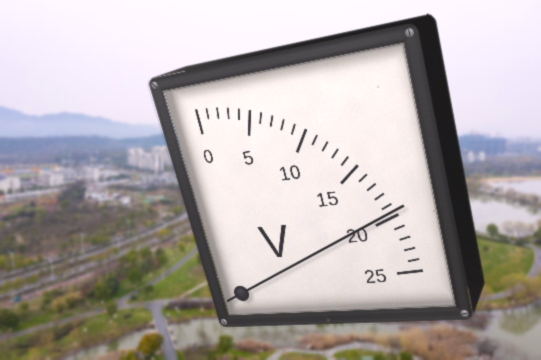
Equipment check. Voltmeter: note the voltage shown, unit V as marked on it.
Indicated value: 19.5 V
